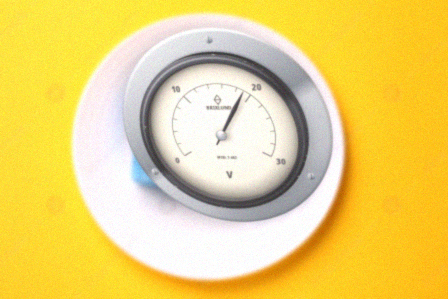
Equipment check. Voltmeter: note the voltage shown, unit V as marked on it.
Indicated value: 19 V
